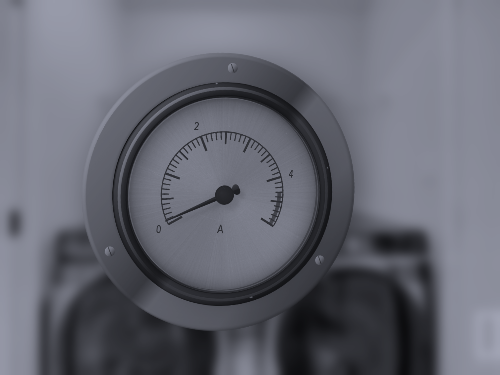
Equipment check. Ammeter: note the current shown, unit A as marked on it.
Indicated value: 0.1 A
